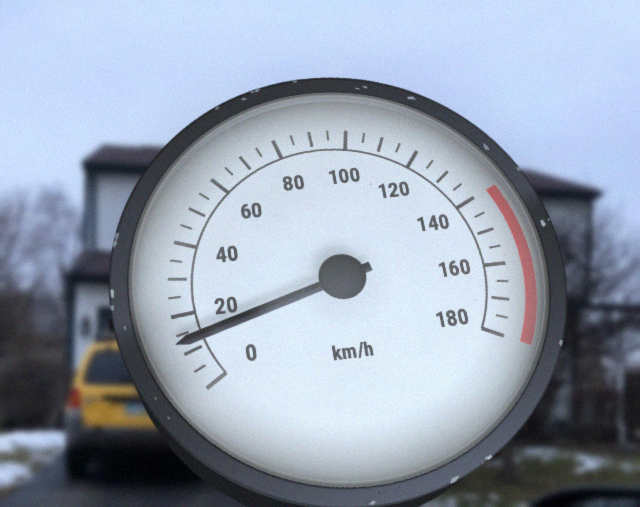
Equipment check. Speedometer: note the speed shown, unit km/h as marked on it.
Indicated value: 12.5 km/h
